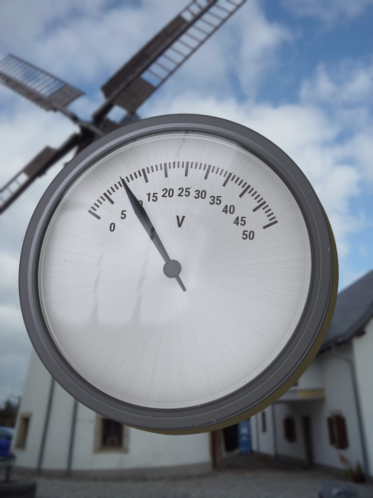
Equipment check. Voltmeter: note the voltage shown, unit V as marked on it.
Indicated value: 10 V
